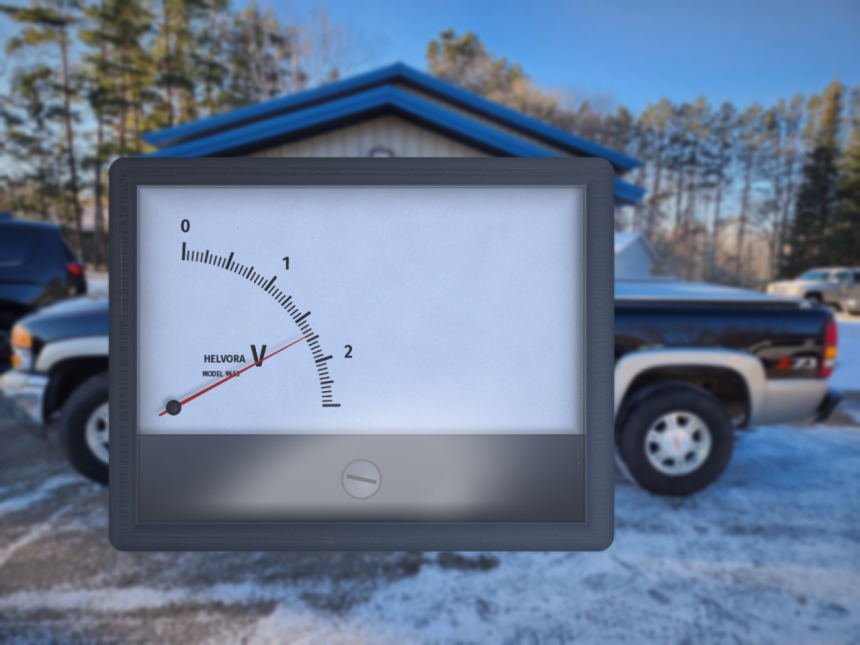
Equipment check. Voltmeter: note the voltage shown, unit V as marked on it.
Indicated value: 1.7 V
